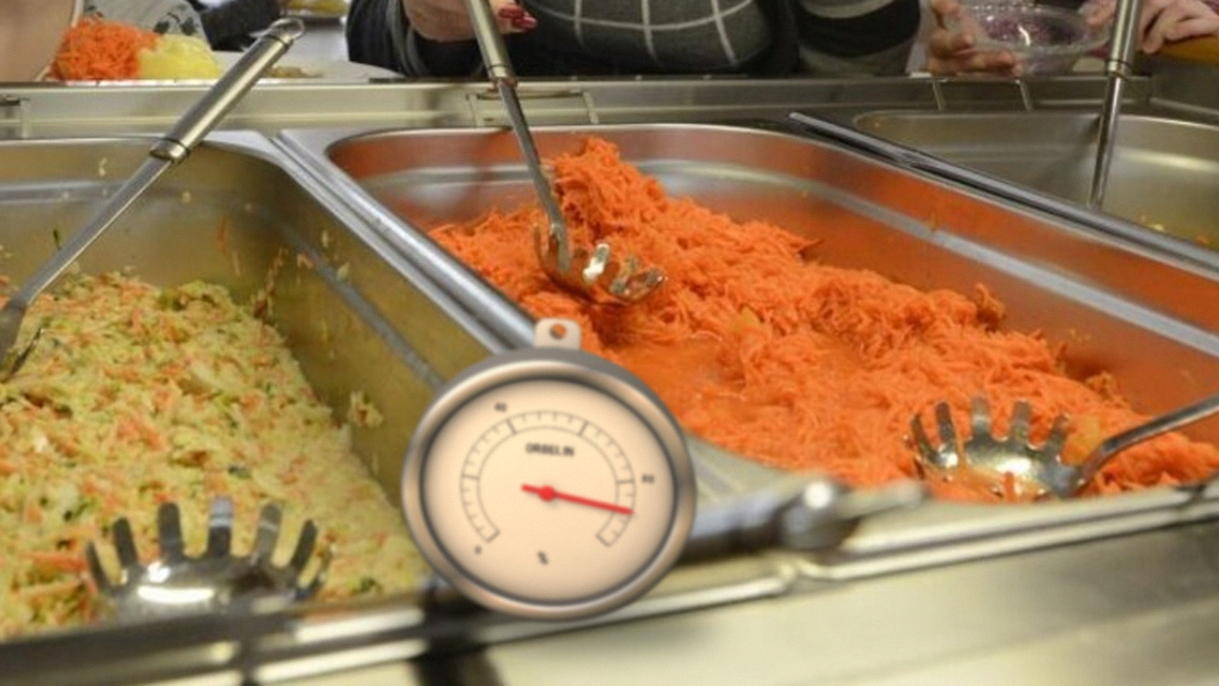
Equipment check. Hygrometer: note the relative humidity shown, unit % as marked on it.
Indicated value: 88 %
